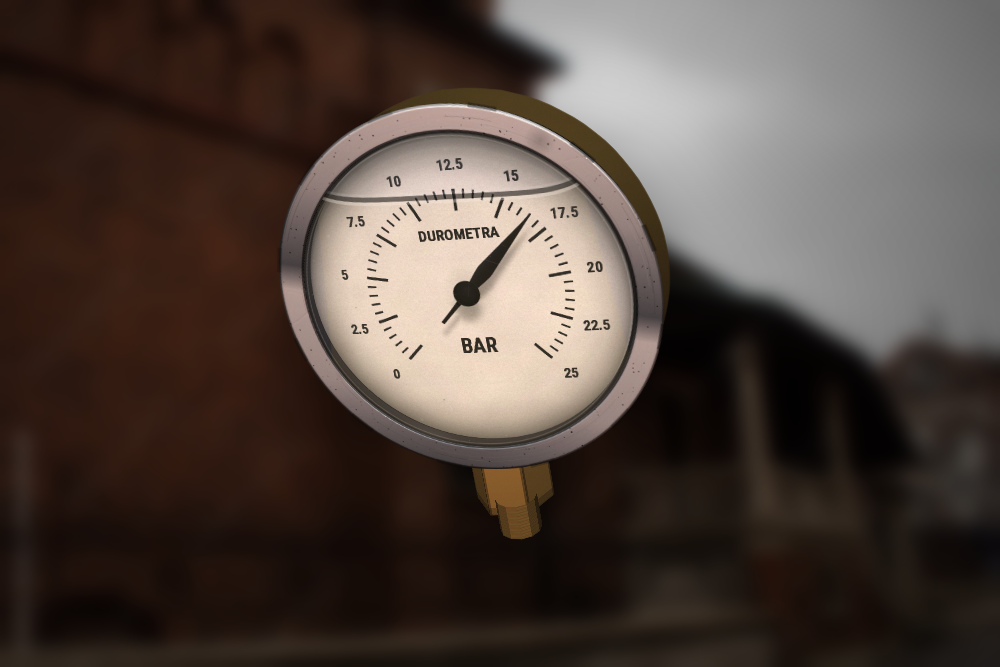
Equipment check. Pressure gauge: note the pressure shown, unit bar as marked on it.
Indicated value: 16.5 bar
